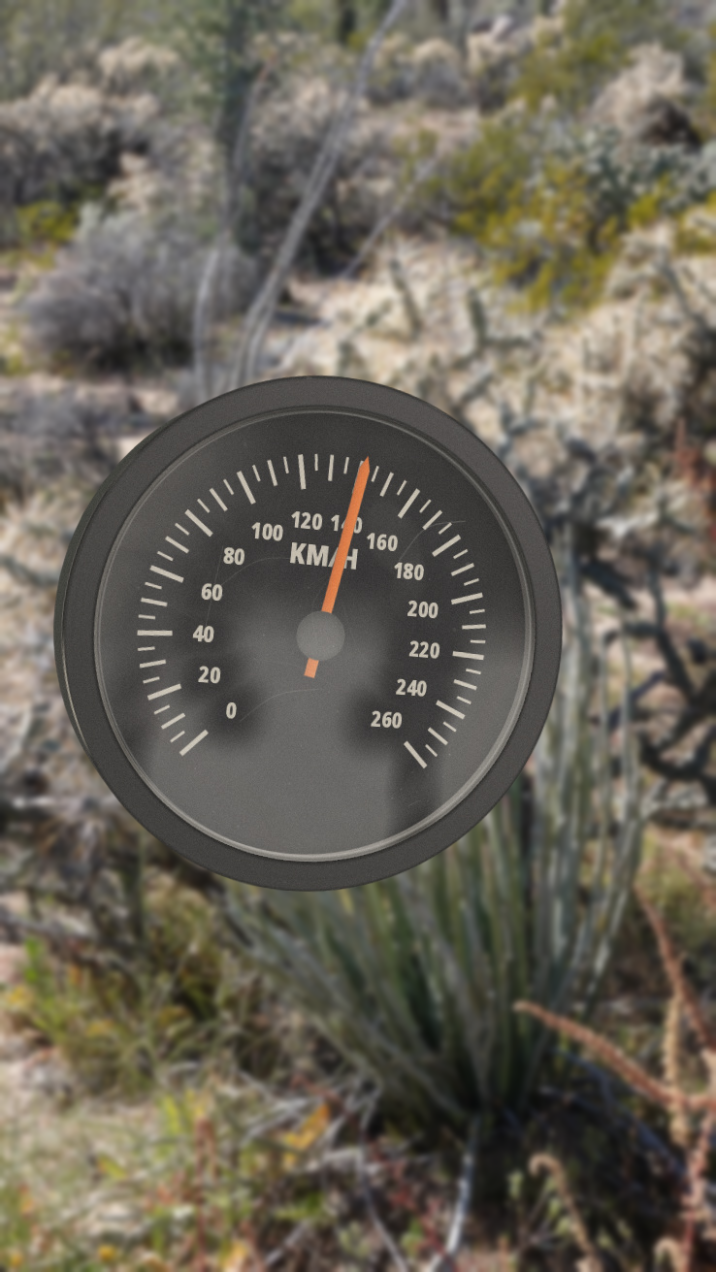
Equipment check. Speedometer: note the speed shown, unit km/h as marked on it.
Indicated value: 140 km/h
